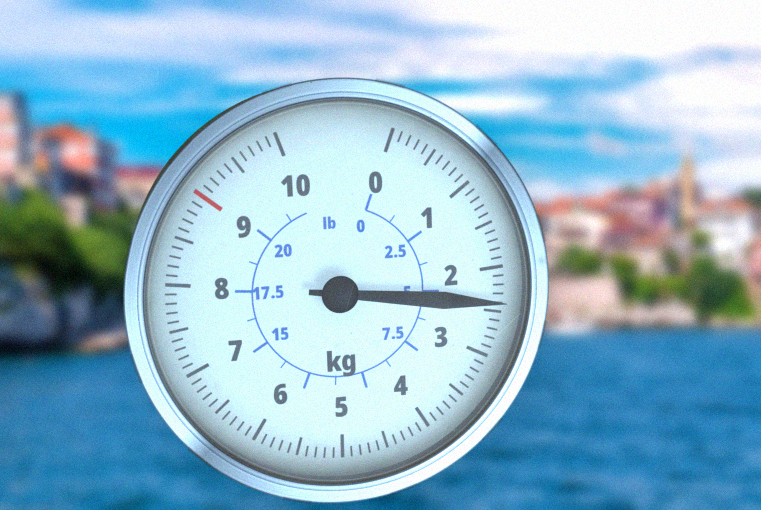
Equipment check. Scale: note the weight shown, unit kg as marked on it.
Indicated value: 2.4 kg
